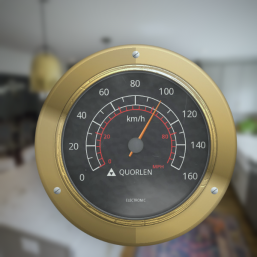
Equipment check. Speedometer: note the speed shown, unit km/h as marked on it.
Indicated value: 100 km/h
